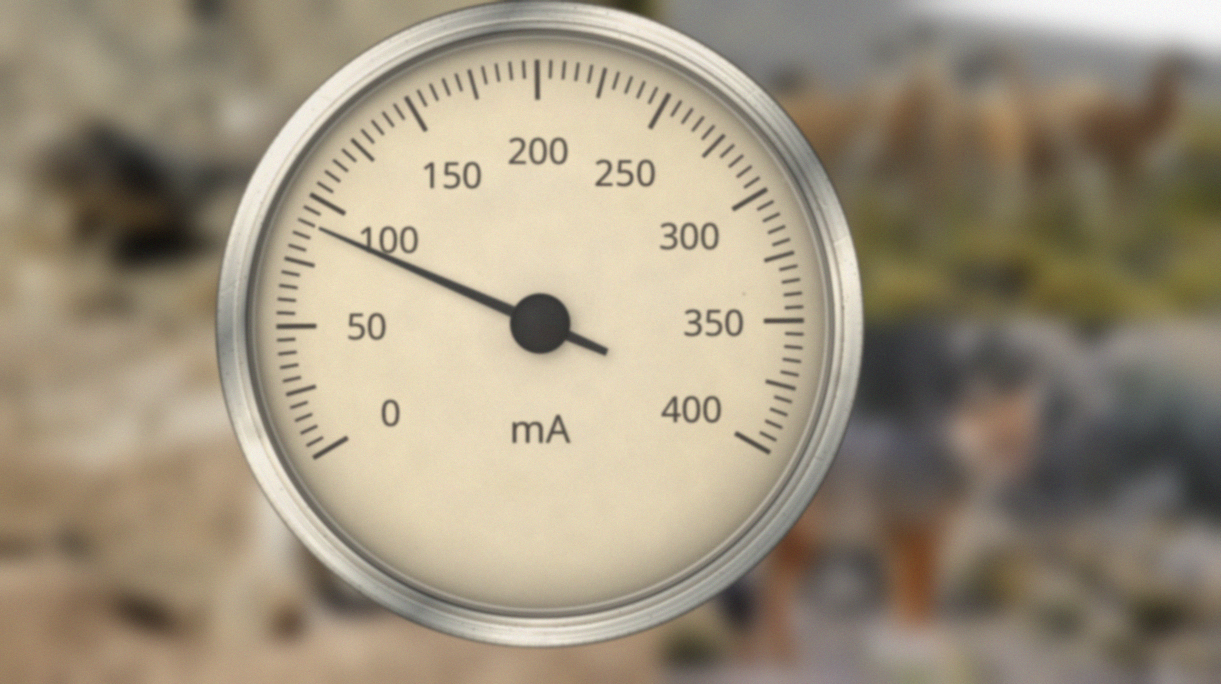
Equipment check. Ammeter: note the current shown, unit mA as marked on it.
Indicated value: 90 mA
